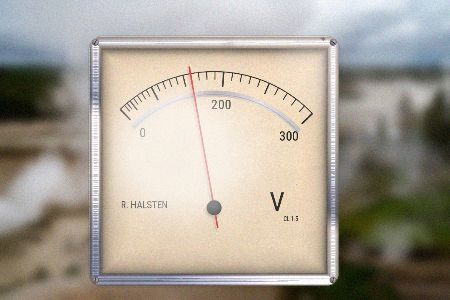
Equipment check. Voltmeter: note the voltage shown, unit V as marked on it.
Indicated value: 160 V
